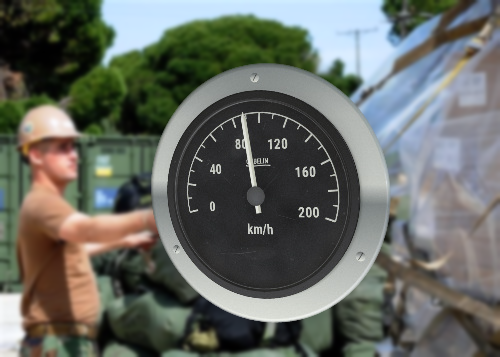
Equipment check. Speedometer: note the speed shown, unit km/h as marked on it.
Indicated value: 90 km/h
